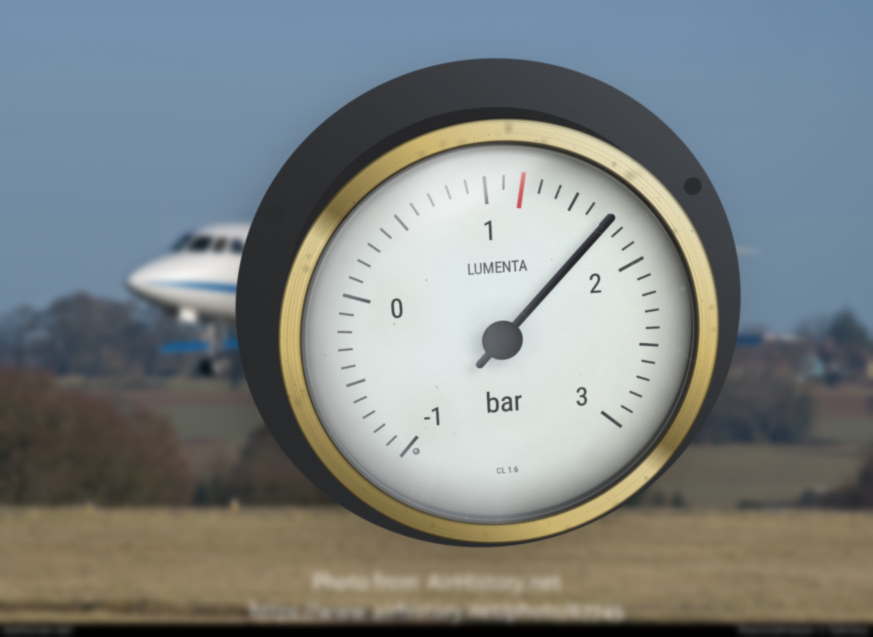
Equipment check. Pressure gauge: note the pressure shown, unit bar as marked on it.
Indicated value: 1.7 bar
